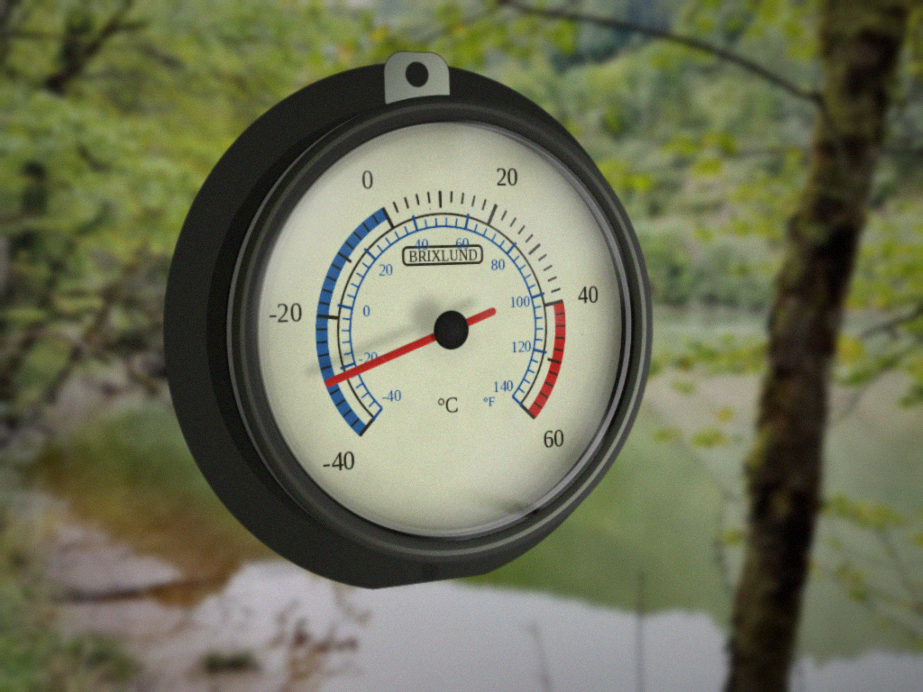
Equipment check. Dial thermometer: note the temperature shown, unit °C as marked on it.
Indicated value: -30 °C
